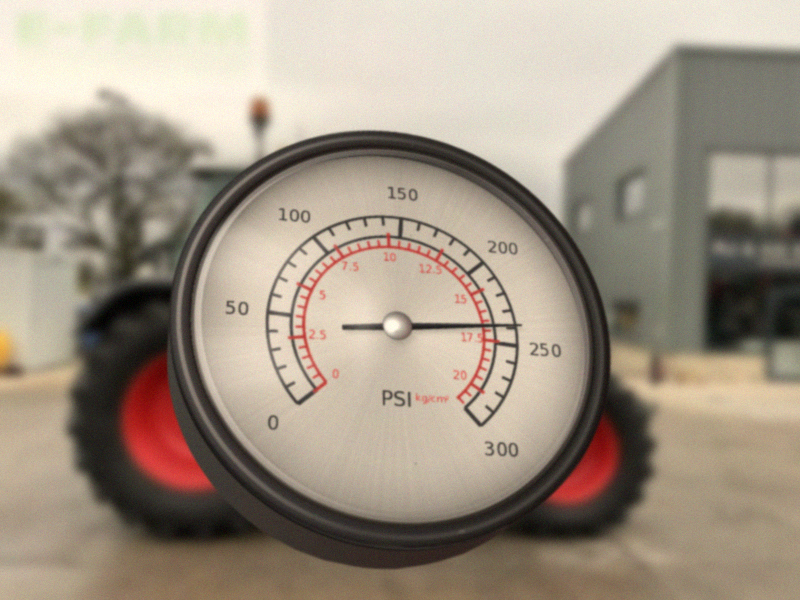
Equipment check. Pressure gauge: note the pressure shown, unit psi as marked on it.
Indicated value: 240 psi
